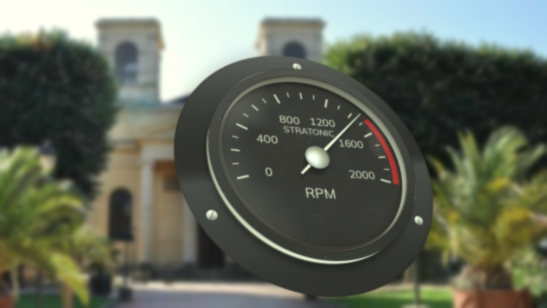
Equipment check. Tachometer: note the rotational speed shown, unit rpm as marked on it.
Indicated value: 1450 rpm
